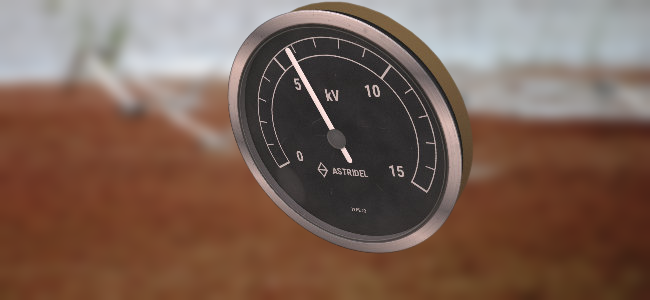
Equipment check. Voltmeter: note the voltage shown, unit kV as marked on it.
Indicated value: 6 kV
